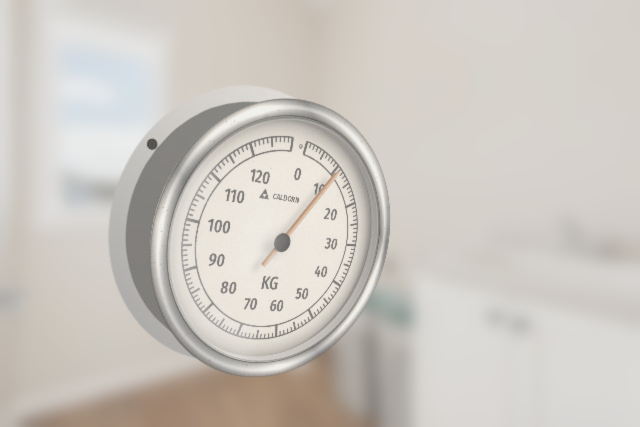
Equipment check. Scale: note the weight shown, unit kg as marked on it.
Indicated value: 10 kg
